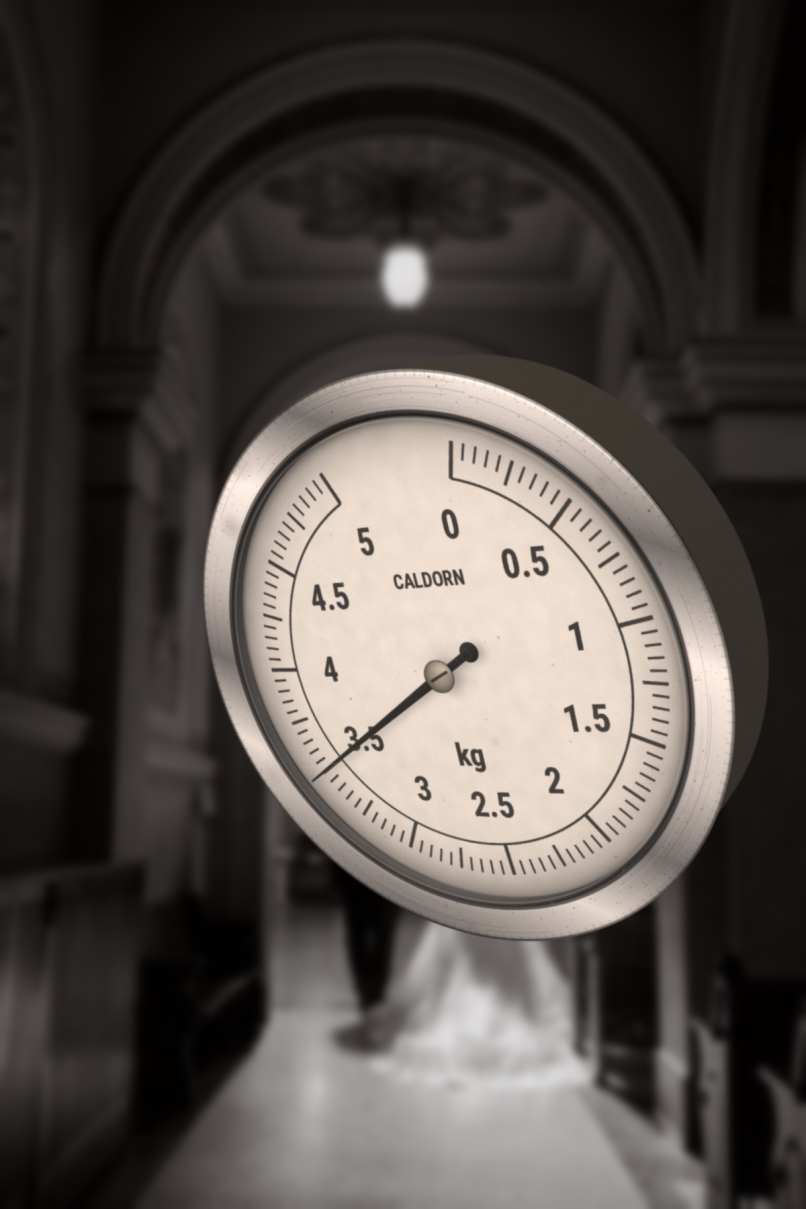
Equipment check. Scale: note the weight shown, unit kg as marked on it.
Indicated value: 3.5 kg
